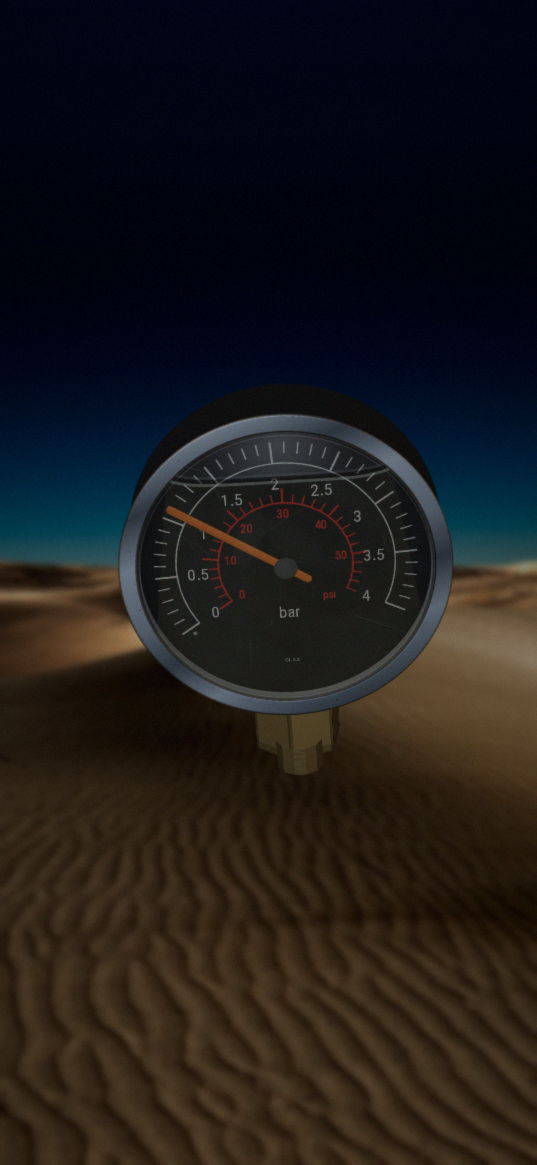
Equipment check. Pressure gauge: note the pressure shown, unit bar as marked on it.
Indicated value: 1.1 bar
